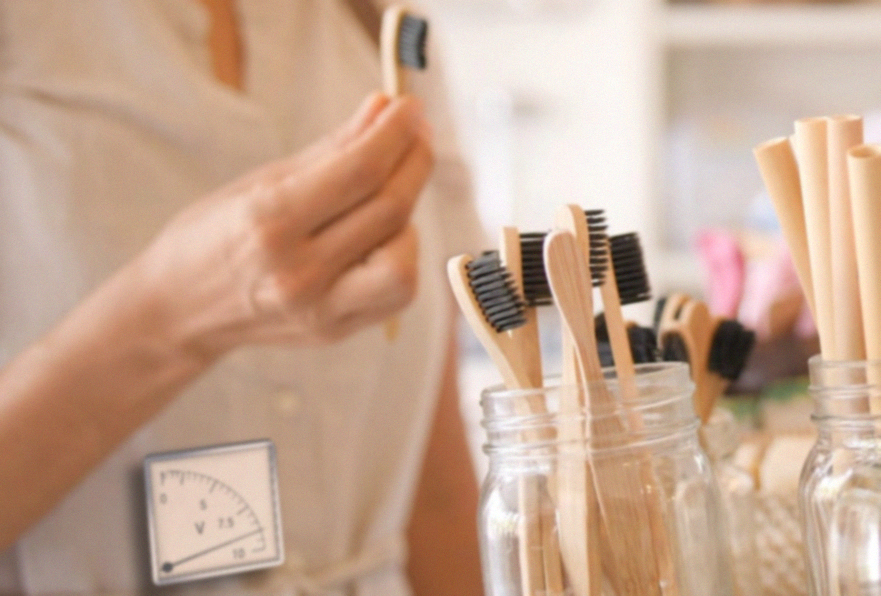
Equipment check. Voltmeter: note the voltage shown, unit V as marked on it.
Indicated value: 9 V
